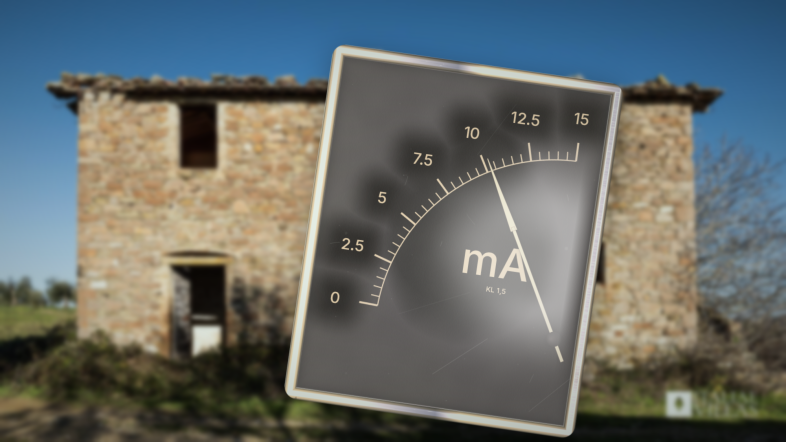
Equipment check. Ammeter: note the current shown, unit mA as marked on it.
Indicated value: 10.25 mA
